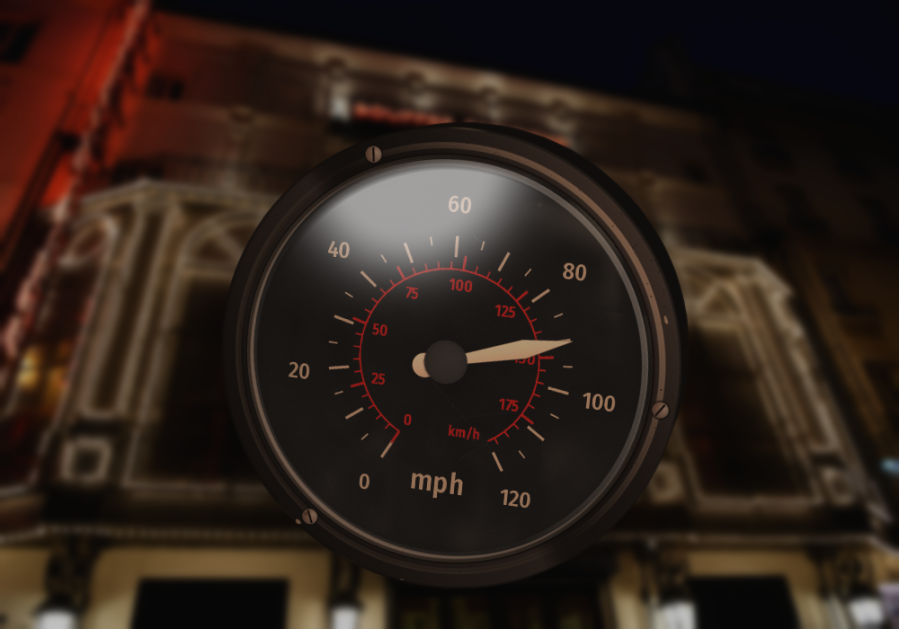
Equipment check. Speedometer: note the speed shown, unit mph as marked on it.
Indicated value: 90 mph
